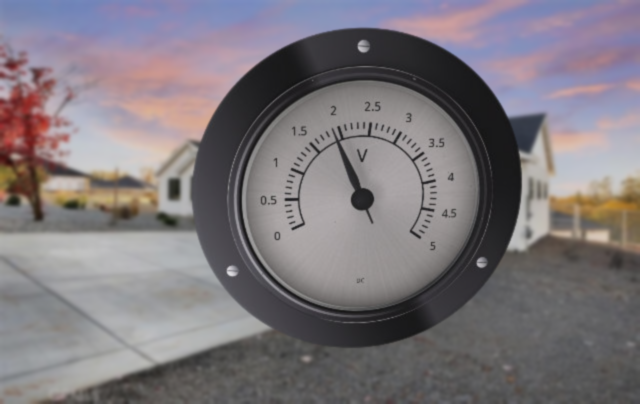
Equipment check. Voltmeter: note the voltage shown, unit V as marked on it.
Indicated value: 1.9 V
